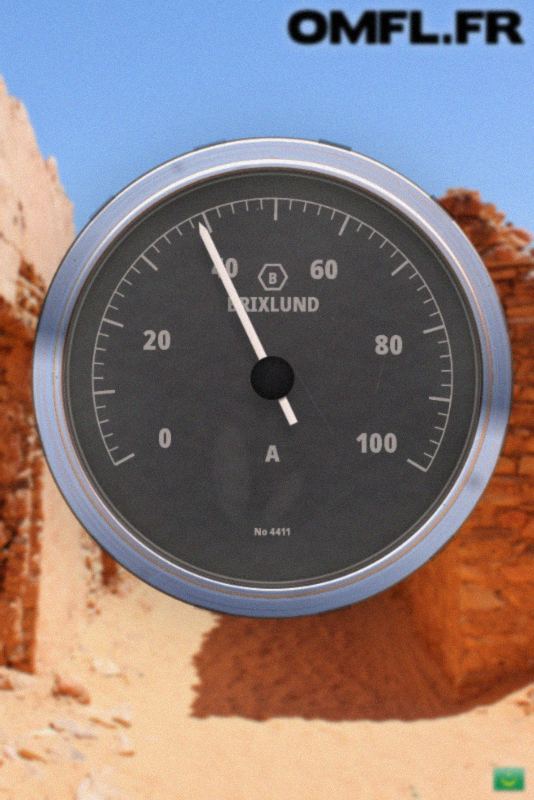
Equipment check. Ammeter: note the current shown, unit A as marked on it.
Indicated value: 39 A
